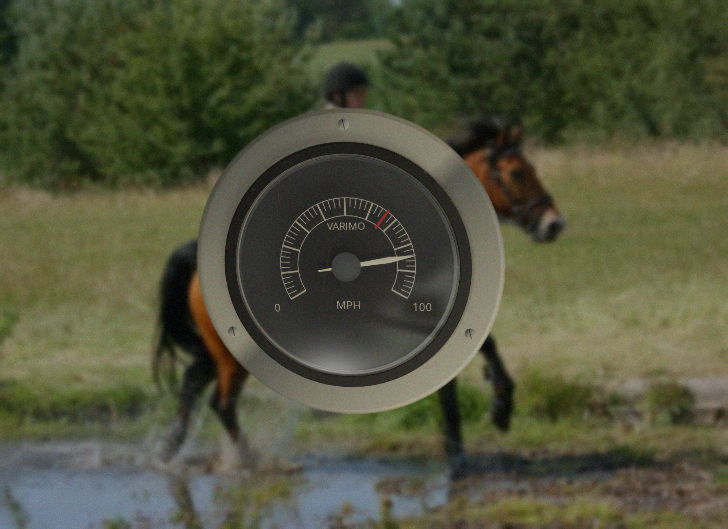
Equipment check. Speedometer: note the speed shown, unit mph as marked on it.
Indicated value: 84 mph
